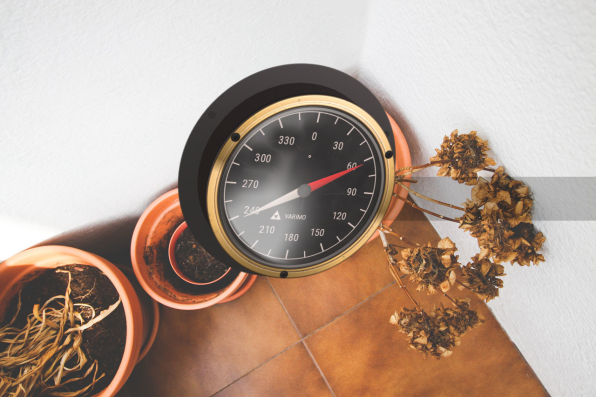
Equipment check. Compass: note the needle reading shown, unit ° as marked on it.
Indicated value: 60 °
